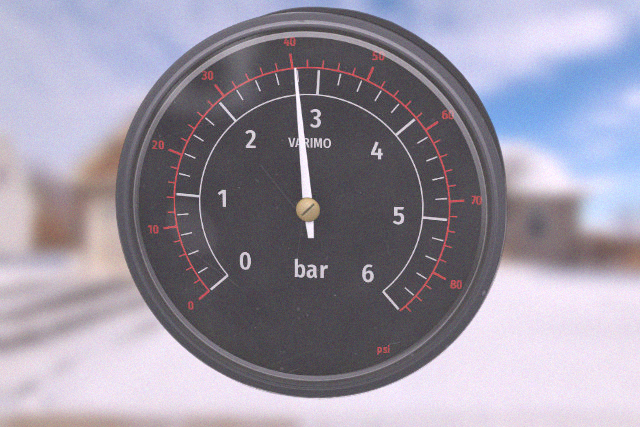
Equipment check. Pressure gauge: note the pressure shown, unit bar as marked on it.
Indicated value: 2.8 bar
